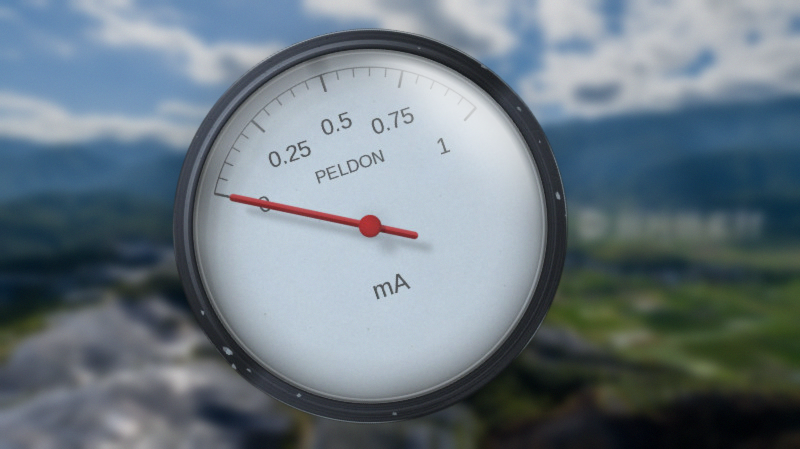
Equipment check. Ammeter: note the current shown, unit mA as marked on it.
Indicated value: 0 mA
